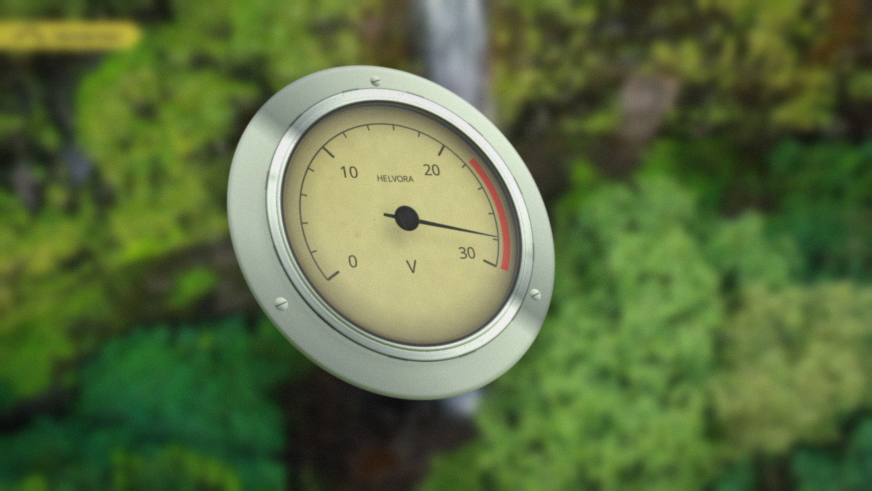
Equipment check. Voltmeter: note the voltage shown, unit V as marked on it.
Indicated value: 28 V
